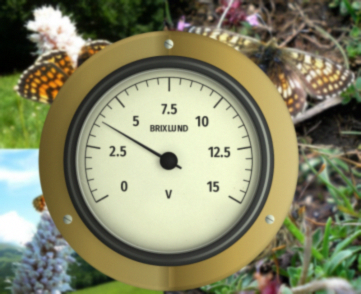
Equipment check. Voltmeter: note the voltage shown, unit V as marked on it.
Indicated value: 3.75 V
